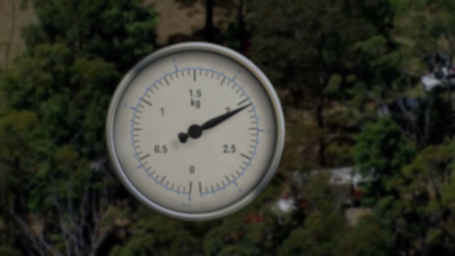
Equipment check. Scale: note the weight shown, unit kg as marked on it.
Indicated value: 2.05 kg
